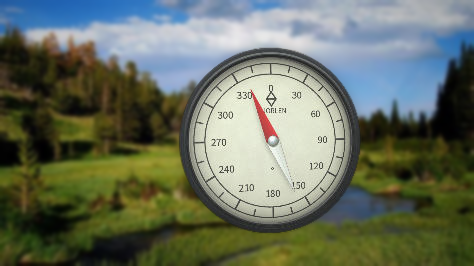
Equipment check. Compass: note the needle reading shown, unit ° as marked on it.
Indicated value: 337.5 °
